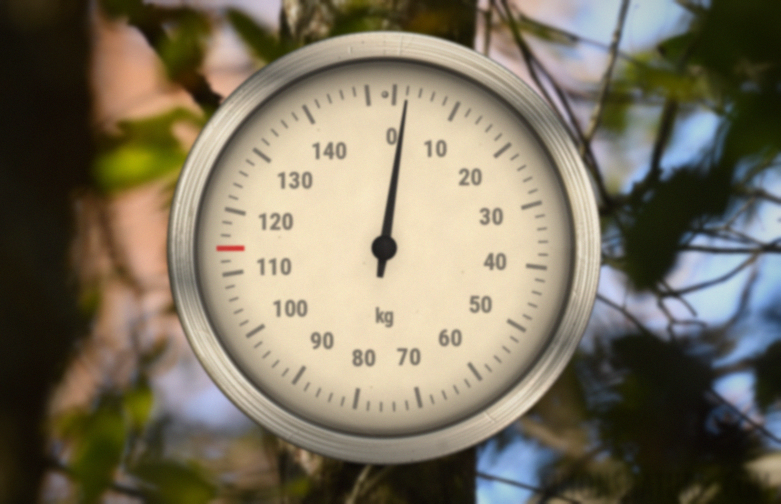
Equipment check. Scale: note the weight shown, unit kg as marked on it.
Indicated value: 2 kg
